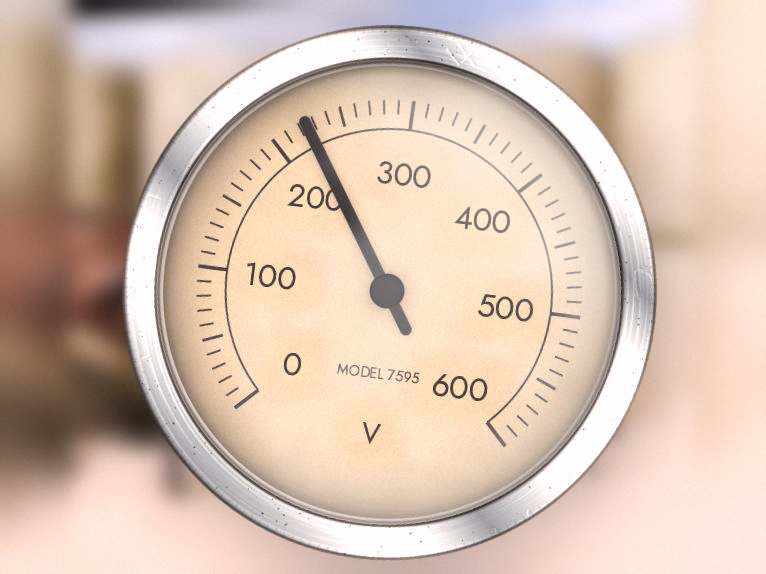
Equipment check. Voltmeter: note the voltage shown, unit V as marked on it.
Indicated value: 225 V
